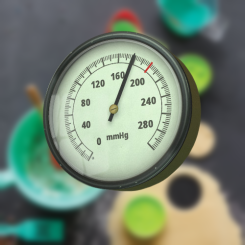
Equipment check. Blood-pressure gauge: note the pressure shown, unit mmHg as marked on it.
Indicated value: 180 mmHg
